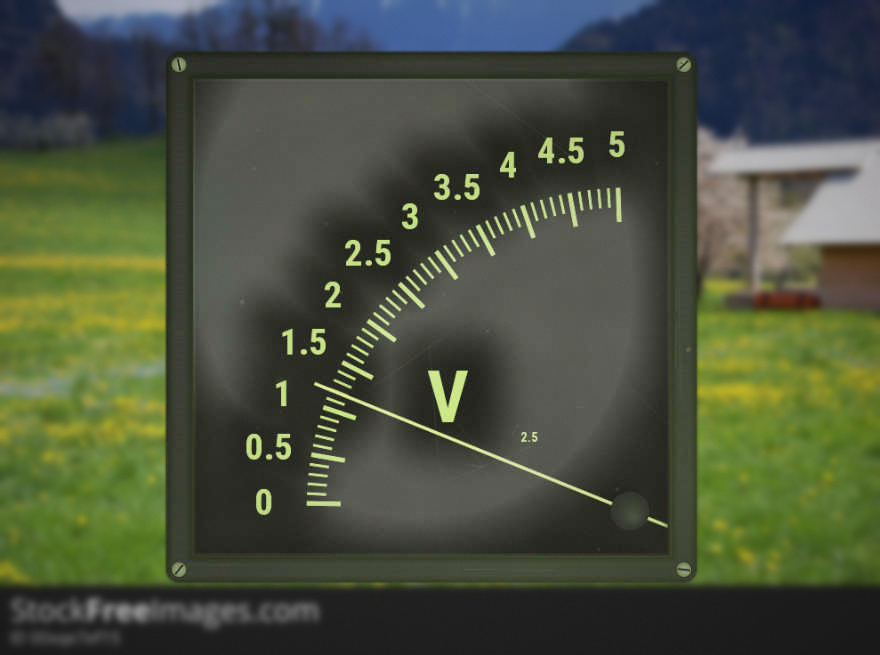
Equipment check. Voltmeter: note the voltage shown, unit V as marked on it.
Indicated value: 1.2 V
